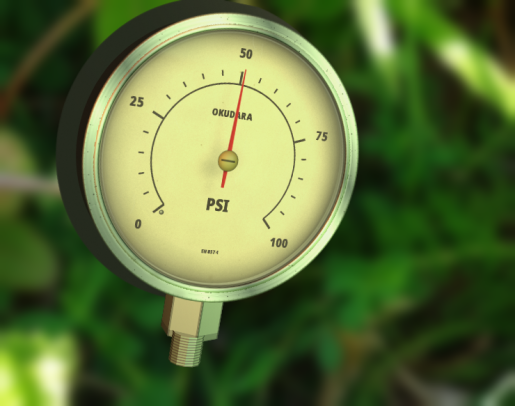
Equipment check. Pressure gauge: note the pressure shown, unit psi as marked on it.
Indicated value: 50 psi
